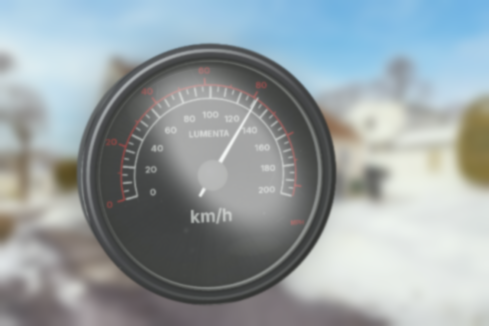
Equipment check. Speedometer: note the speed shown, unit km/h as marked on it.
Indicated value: 130 km/h
